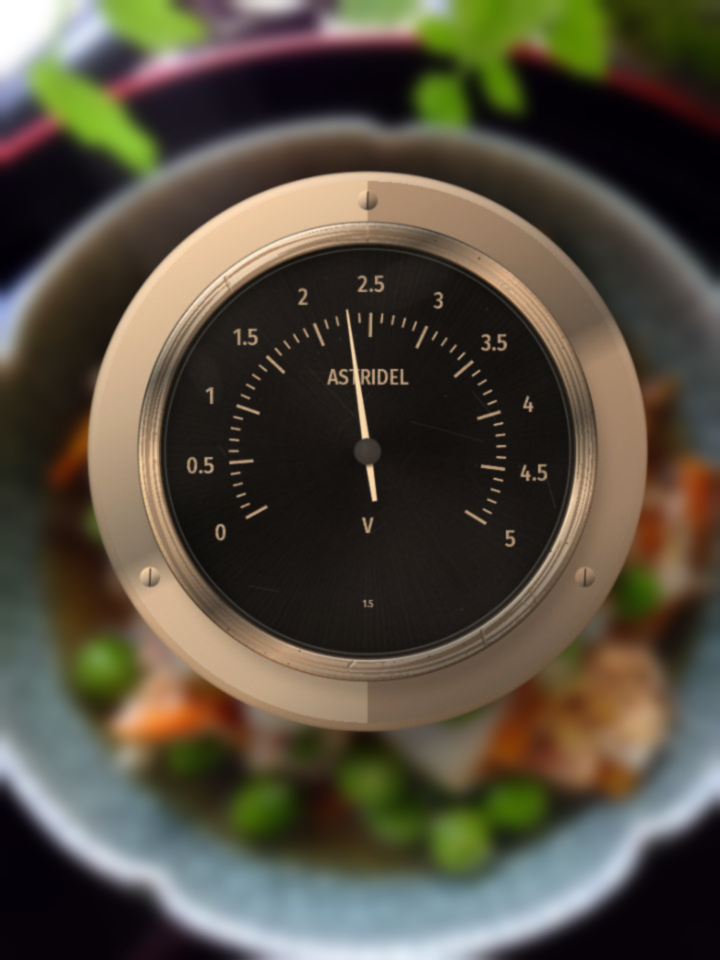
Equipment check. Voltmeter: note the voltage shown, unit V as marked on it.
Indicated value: 2.3 V
